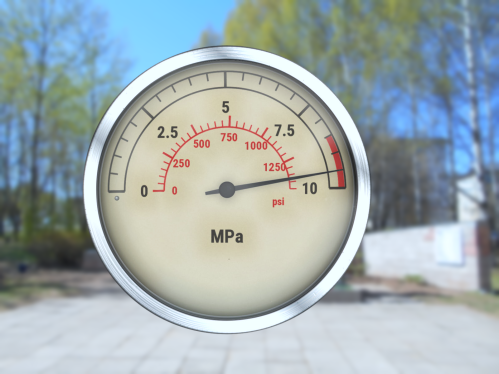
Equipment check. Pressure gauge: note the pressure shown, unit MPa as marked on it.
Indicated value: 9.5 MPa
